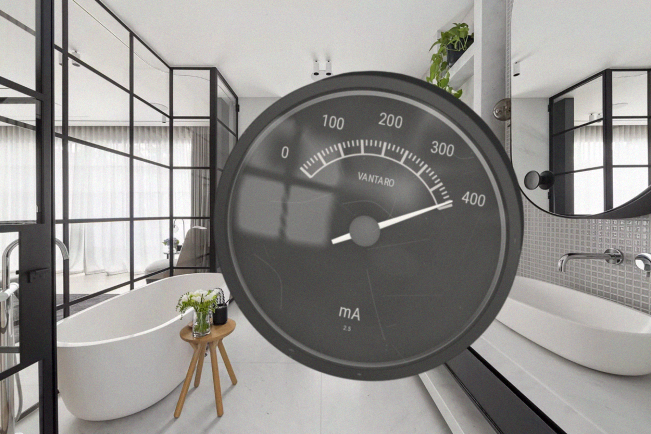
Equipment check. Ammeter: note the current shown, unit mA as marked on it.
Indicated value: 390 mA
